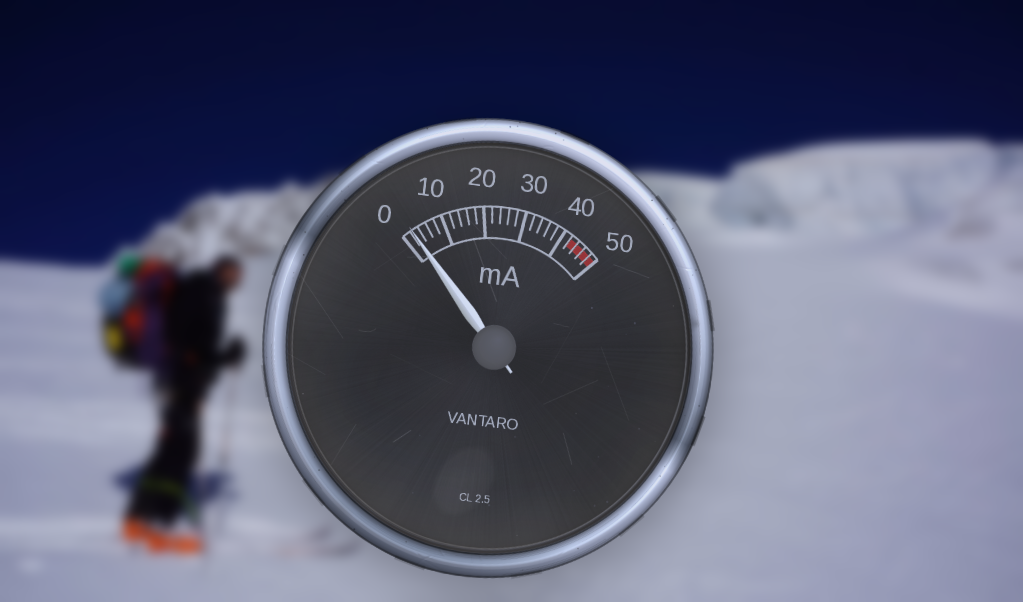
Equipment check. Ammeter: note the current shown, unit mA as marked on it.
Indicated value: 2 mA
